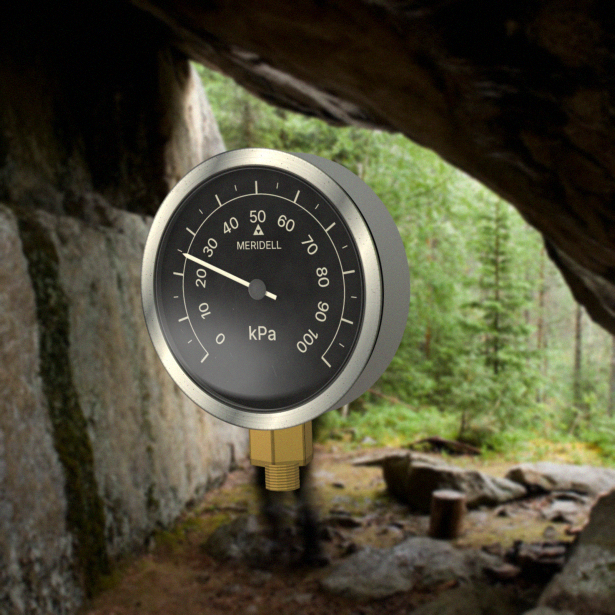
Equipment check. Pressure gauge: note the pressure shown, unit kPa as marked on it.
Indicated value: 25 kPa
